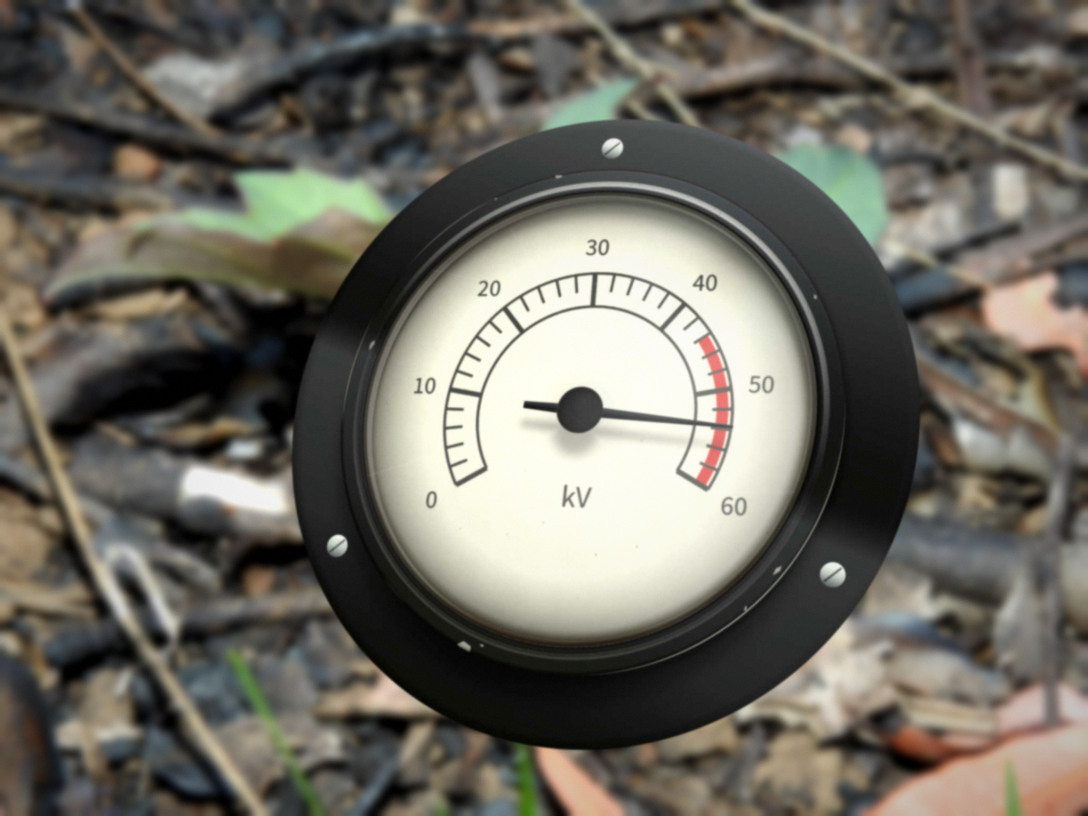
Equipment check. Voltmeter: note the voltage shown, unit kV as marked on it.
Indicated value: 54 kV
